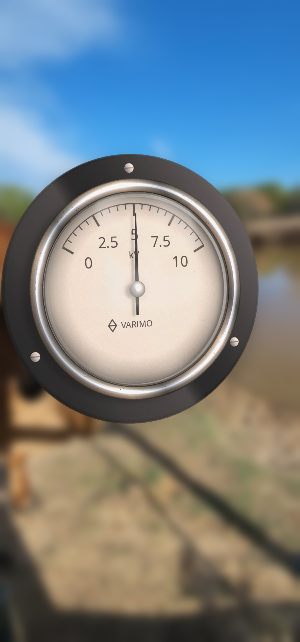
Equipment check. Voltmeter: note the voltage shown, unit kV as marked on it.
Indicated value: 5 kV
